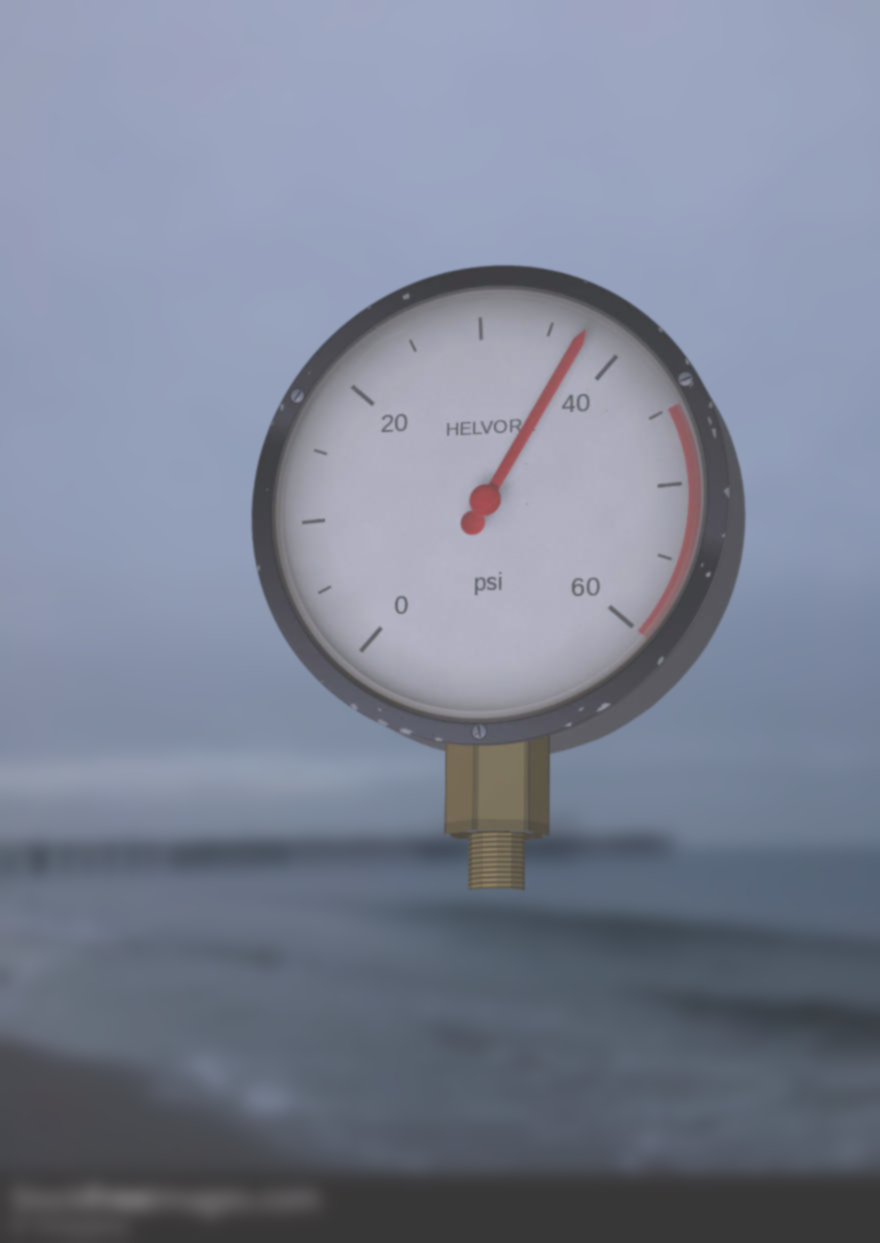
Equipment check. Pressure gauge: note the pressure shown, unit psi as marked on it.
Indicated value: 37.5 psi
